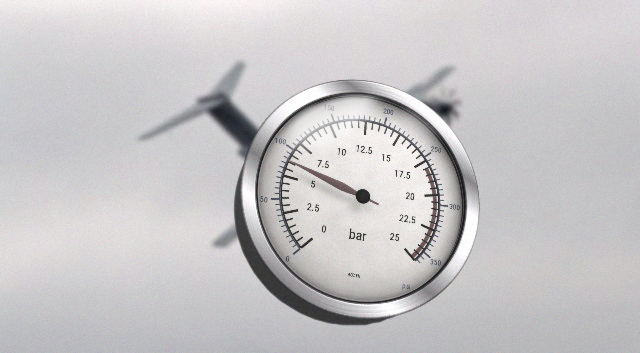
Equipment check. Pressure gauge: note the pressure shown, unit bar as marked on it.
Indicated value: 6 bar
